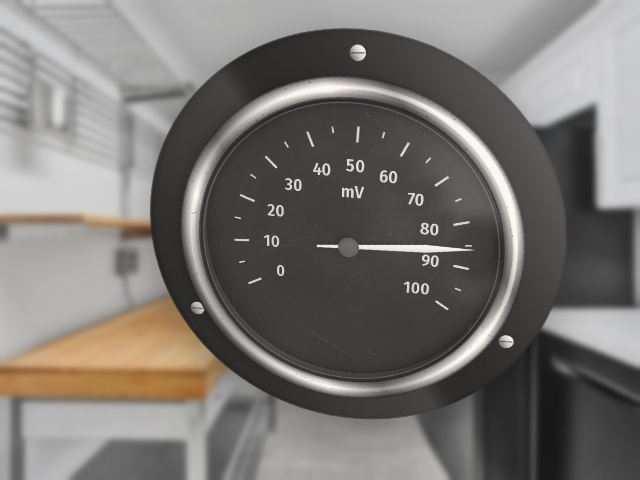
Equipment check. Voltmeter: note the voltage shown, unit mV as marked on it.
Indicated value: 85 mV
